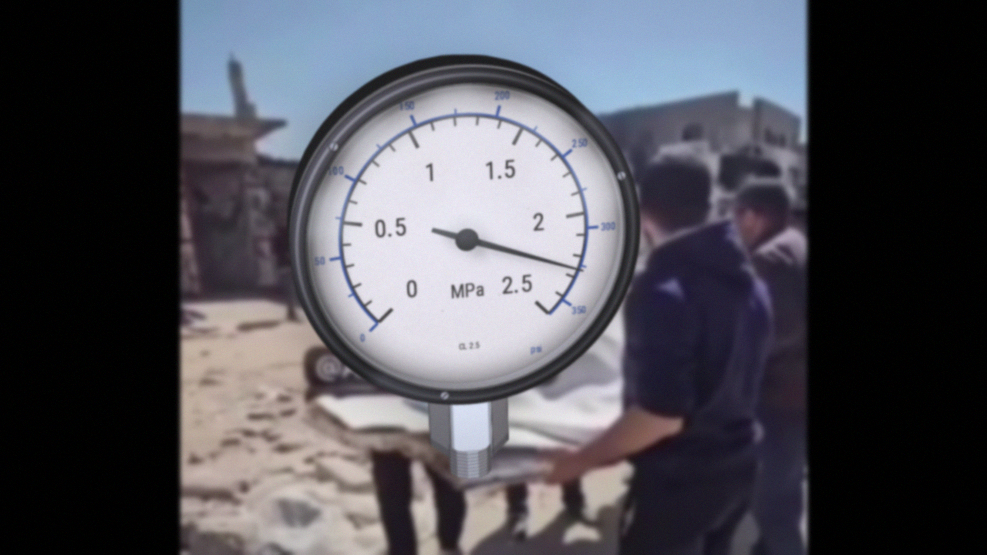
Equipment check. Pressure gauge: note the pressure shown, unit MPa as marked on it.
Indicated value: 2.25 MPa
